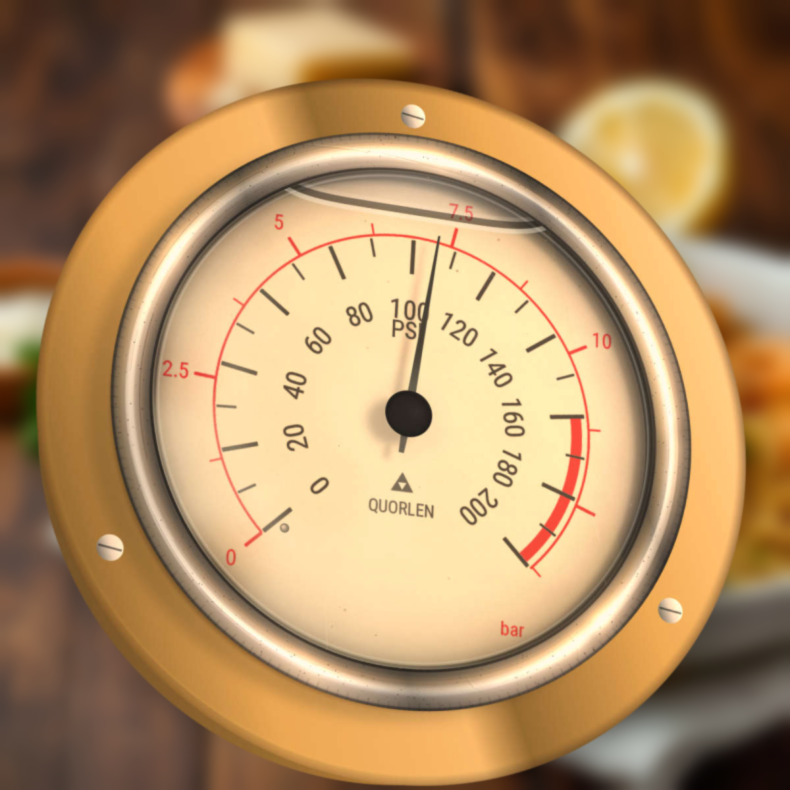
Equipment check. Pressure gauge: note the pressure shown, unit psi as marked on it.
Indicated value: 105 psi
